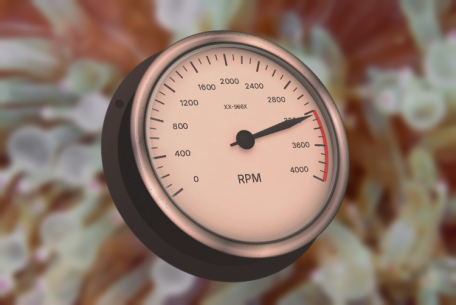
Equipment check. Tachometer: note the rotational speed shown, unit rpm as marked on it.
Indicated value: 3250 rpm
